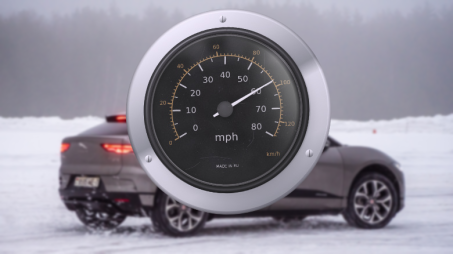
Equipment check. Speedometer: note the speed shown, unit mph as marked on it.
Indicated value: 60 mph
